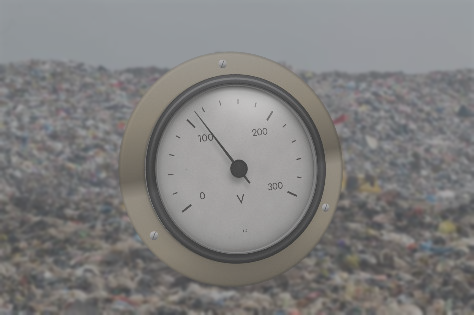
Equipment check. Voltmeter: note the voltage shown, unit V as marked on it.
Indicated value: 110 V
